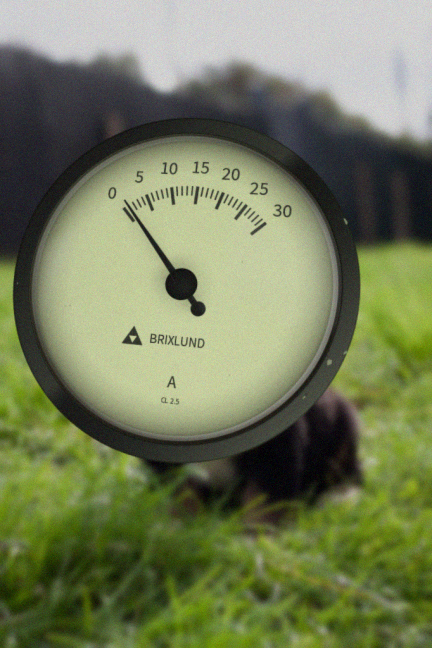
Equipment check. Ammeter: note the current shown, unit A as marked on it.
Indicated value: 1 A
